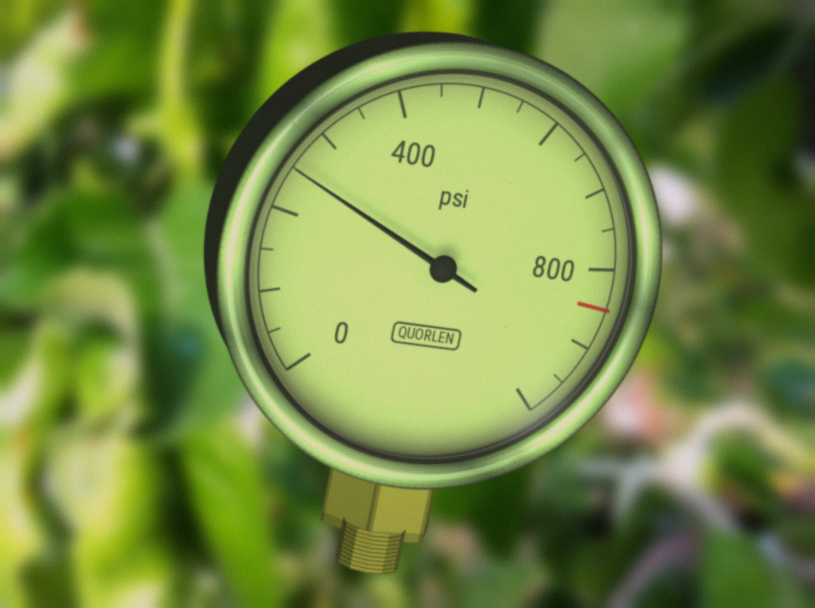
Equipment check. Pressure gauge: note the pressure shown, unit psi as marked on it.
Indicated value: 250 psi
